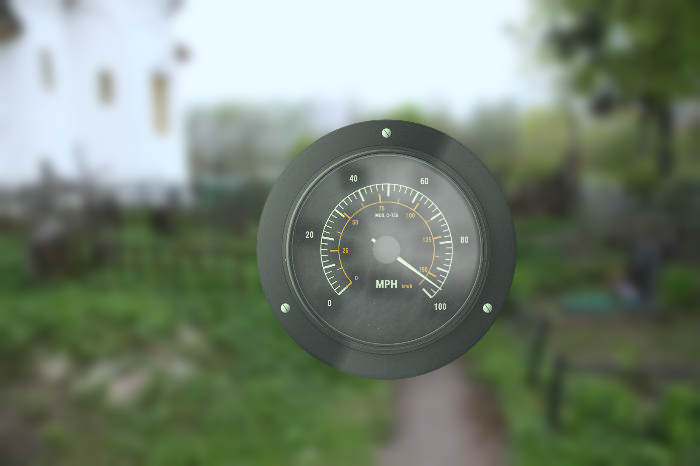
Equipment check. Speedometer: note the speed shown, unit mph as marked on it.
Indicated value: 96 mph
